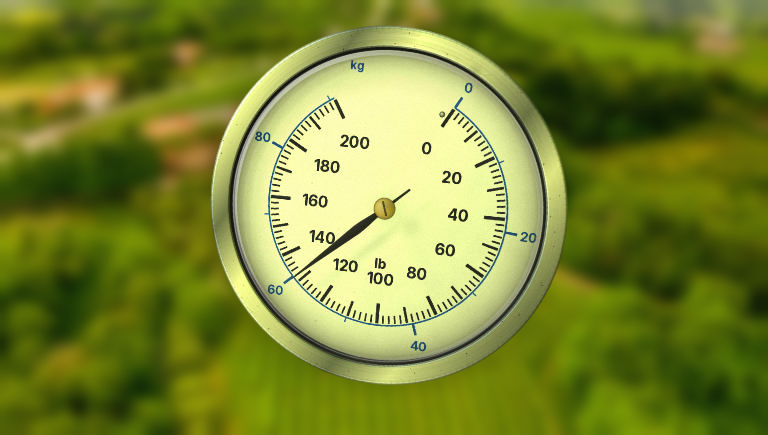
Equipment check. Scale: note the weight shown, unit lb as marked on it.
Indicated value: 132 lb
